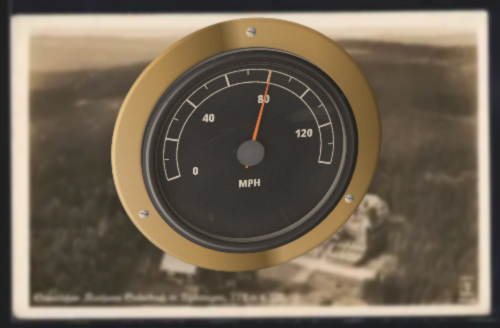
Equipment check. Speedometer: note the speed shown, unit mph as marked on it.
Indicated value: 80 mph
